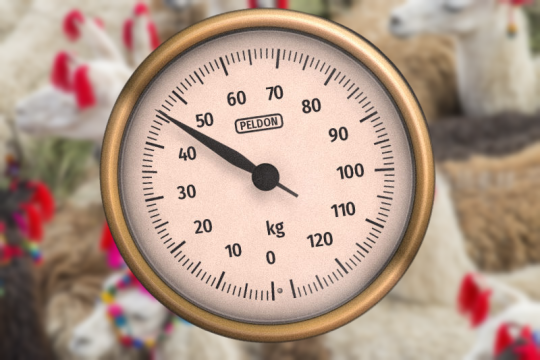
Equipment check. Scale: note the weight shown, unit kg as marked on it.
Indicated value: 46 kg
